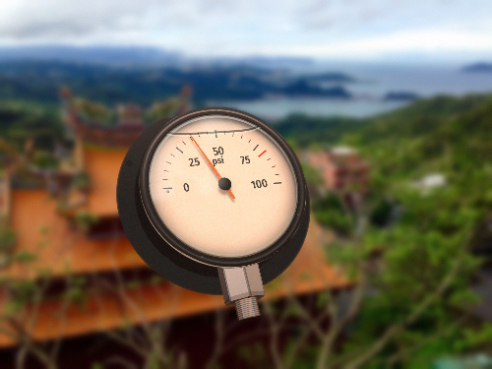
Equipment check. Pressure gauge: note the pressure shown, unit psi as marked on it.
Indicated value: 35 psi
